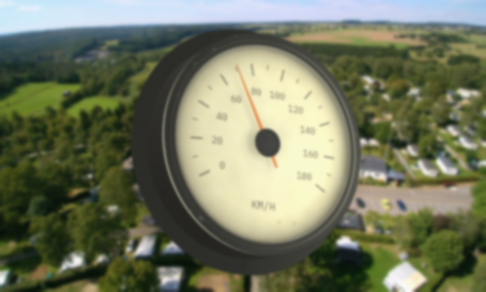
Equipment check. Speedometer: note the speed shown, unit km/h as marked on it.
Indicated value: 70 km/h
